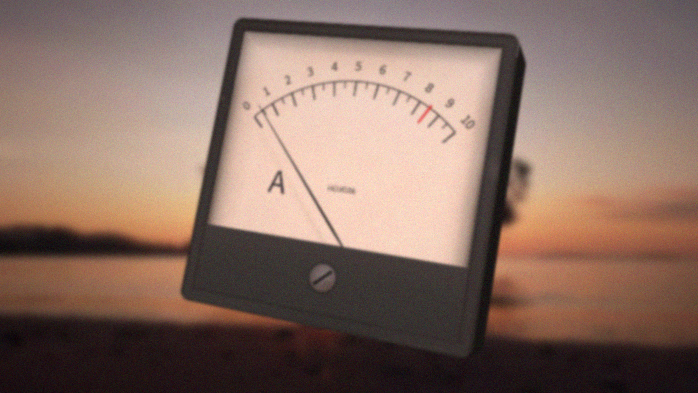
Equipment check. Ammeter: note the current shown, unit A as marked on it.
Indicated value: 0.5 A
